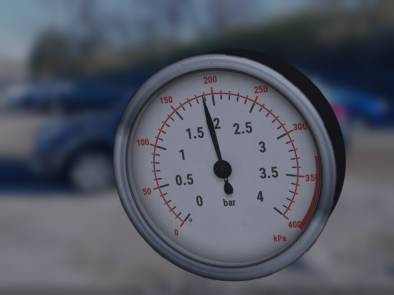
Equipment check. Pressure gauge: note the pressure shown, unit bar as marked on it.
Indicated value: 1.9 bar
